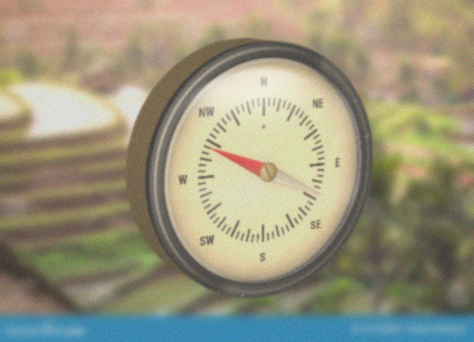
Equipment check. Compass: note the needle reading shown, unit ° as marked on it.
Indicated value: 295 °
